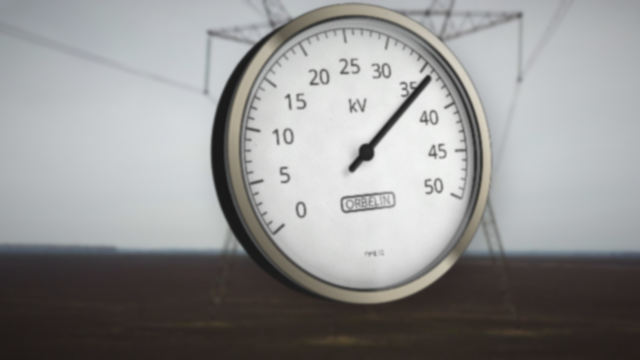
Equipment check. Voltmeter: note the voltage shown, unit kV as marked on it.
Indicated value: 36 kV
